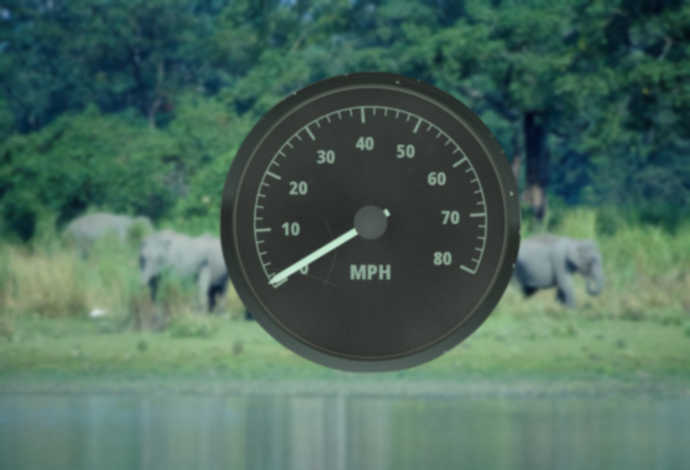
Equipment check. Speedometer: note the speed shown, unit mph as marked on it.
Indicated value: 1 mph
